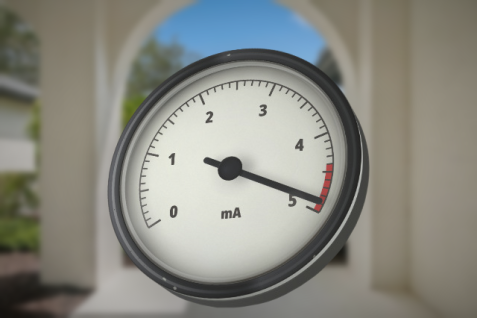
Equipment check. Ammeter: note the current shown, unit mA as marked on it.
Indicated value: 4.9 mA
